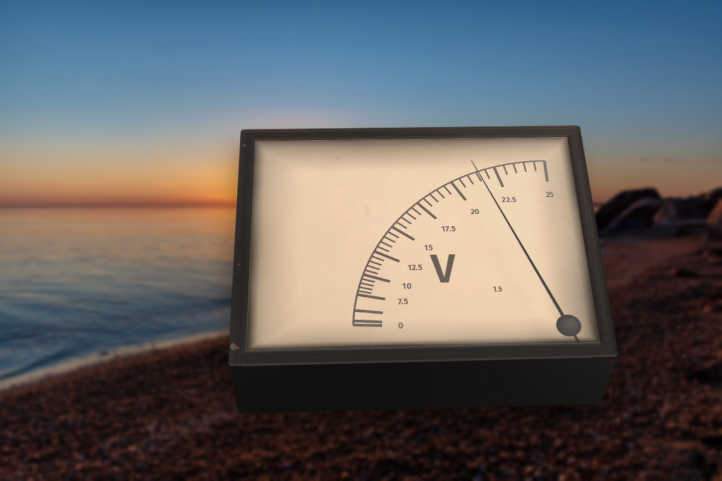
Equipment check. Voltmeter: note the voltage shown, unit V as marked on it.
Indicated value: 21.5 V
